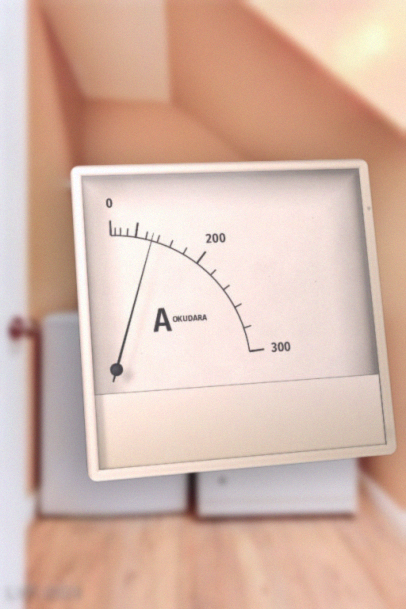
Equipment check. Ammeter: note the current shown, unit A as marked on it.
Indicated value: 130 A
